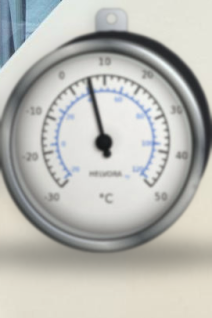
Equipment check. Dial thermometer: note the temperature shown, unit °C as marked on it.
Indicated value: 6 °C
